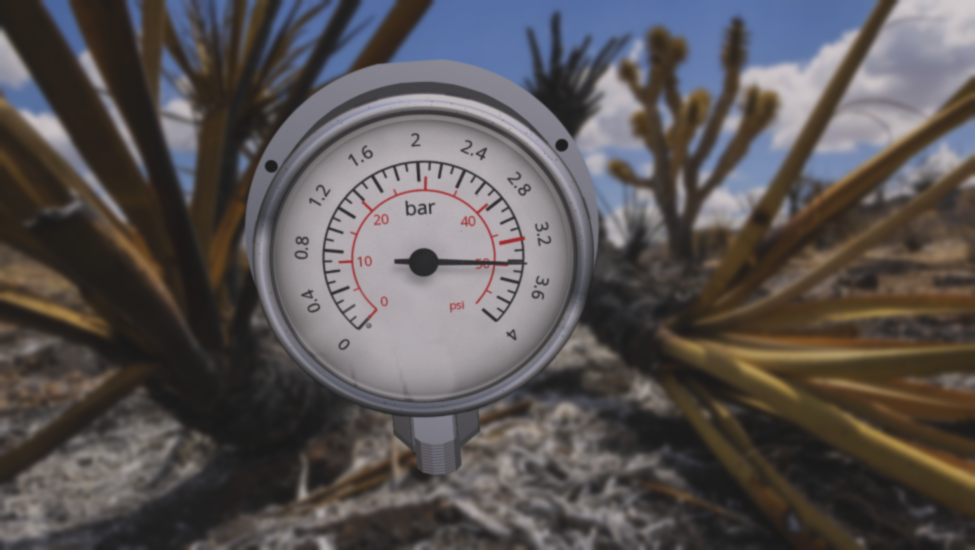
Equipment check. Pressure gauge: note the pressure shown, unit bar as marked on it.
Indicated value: 3.4 bar
